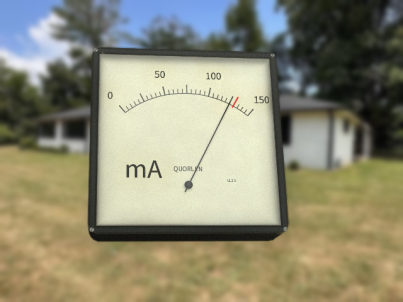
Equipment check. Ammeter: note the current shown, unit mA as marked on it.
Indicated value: 125 mA
